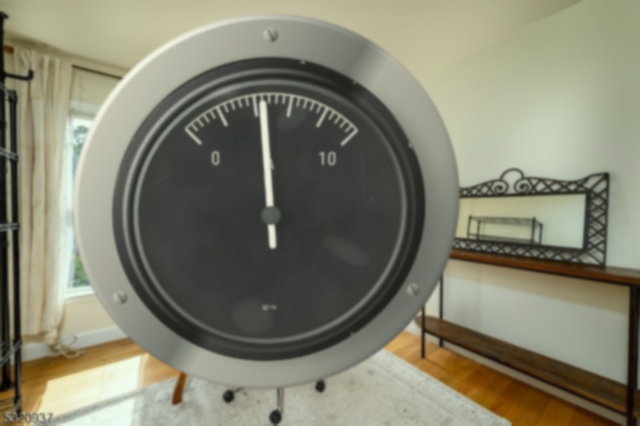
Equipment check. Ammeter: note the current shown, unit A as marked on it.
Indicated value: 4.4 A
